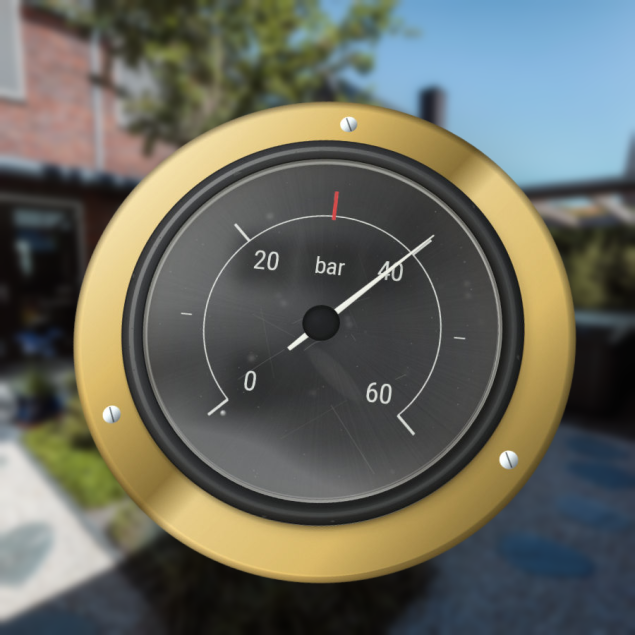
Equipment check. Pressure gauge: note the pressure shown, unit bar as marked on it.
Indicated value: 40 bar
